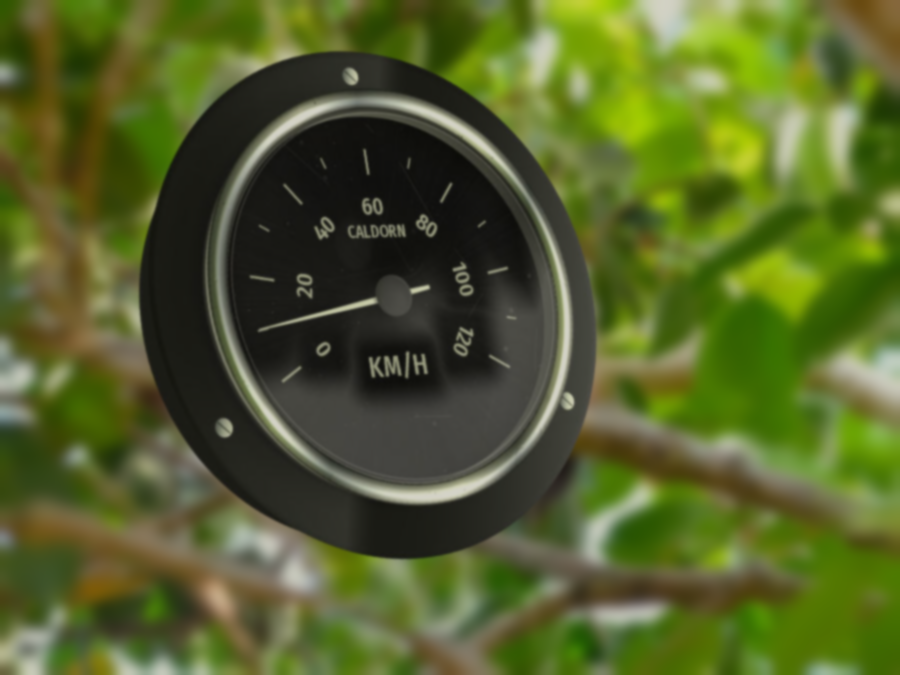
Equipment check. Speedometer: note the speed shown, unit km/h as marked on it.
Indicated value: 10 km/h
